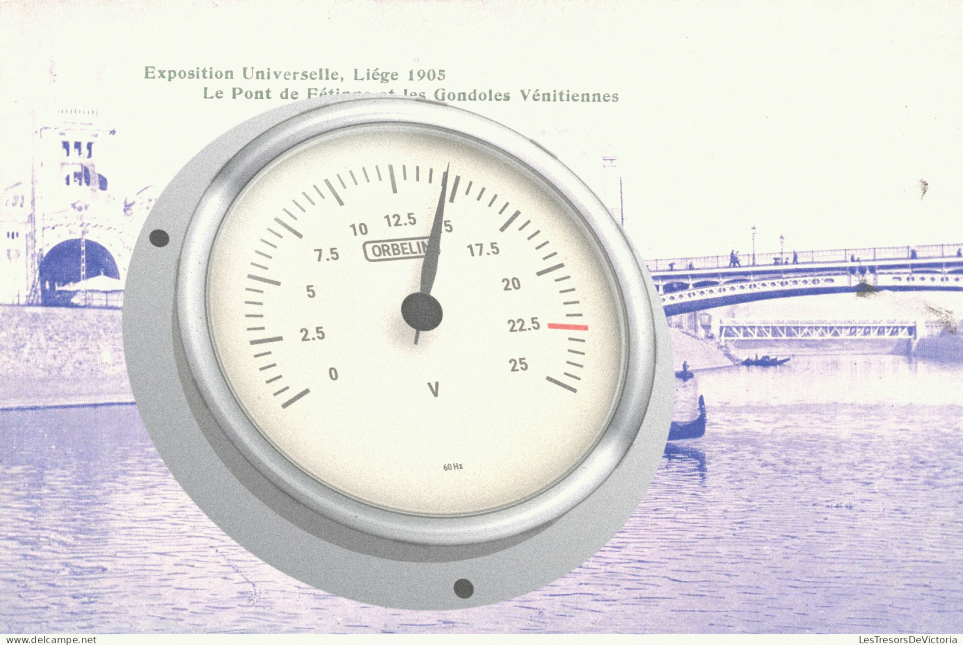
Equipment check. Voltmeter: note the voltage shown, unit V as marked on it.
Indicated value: 14.5 V
